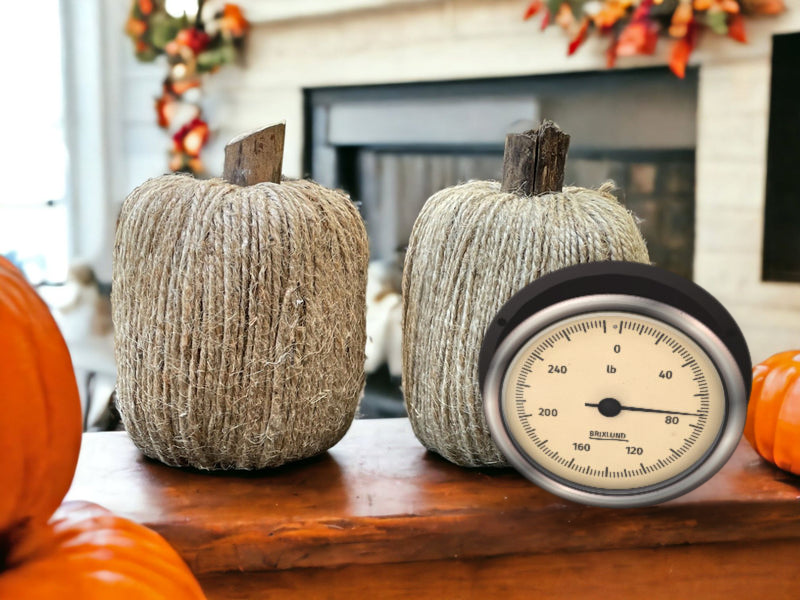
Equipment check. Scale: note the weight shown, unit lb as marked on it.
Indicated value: 70 lb
